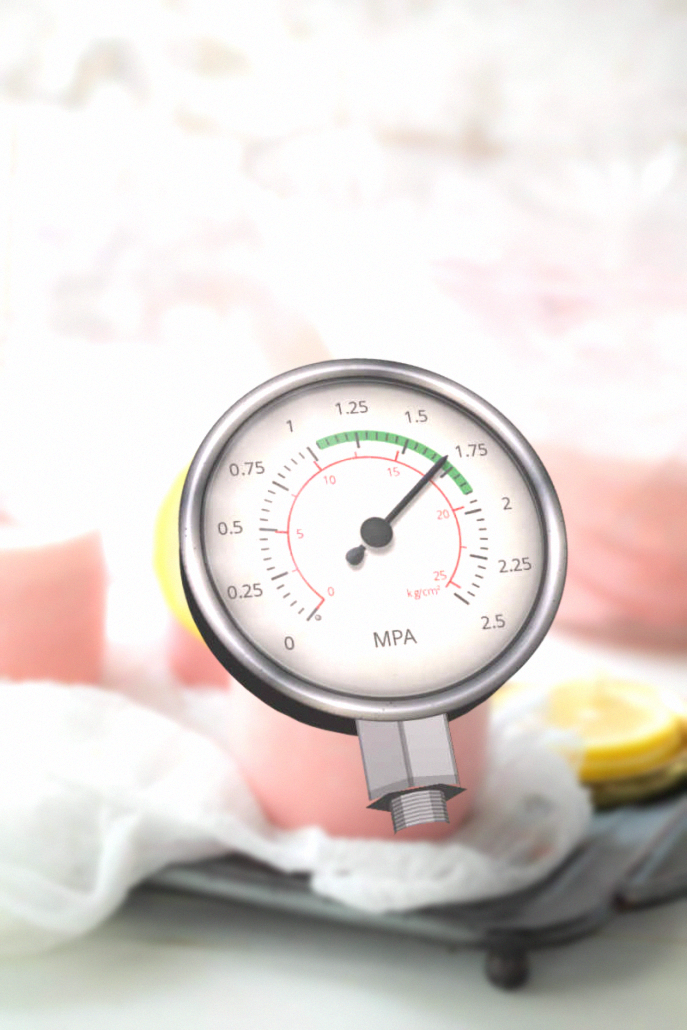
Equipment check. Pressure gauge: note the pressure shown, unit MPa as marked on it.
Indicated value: 1.7 MPa
